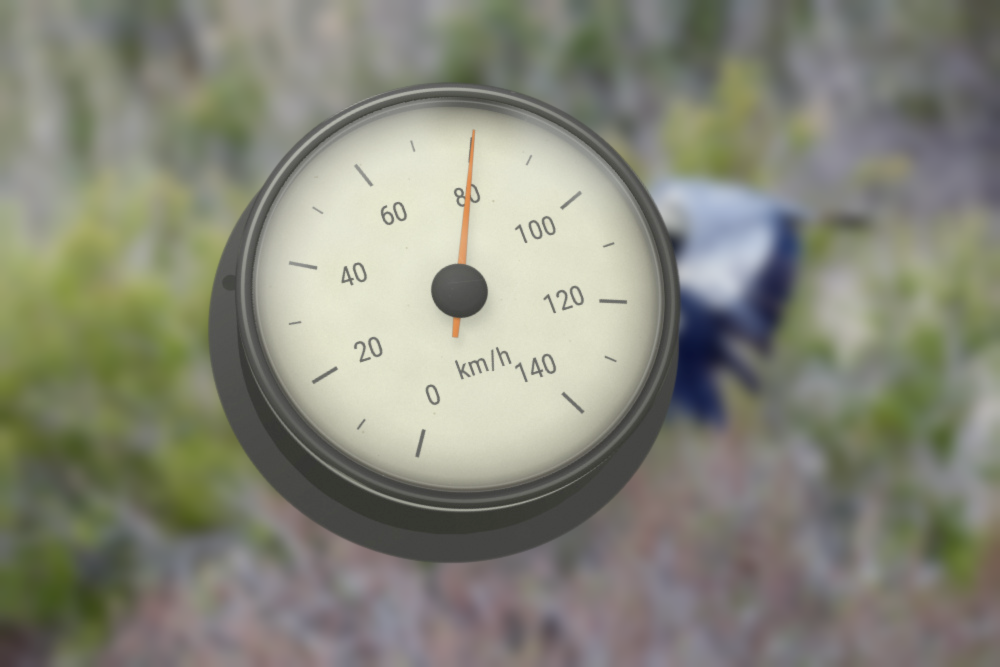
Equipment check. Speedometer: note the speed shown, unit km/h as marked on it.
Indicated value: 80 km/h
